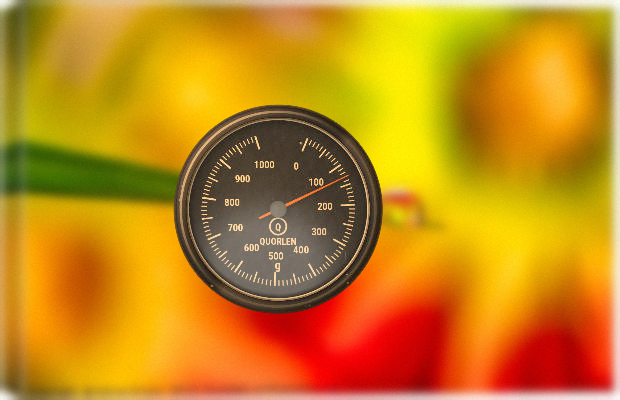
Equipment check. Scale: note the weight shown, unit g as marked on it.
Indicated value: 130 g
